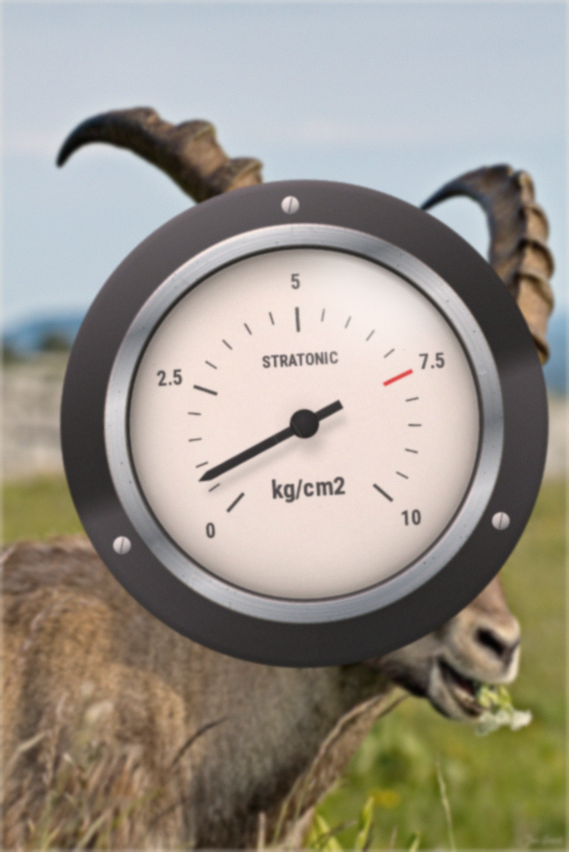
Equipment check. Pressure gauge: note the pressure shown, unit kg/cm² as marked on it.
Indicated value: 0.75 kg/cm²
